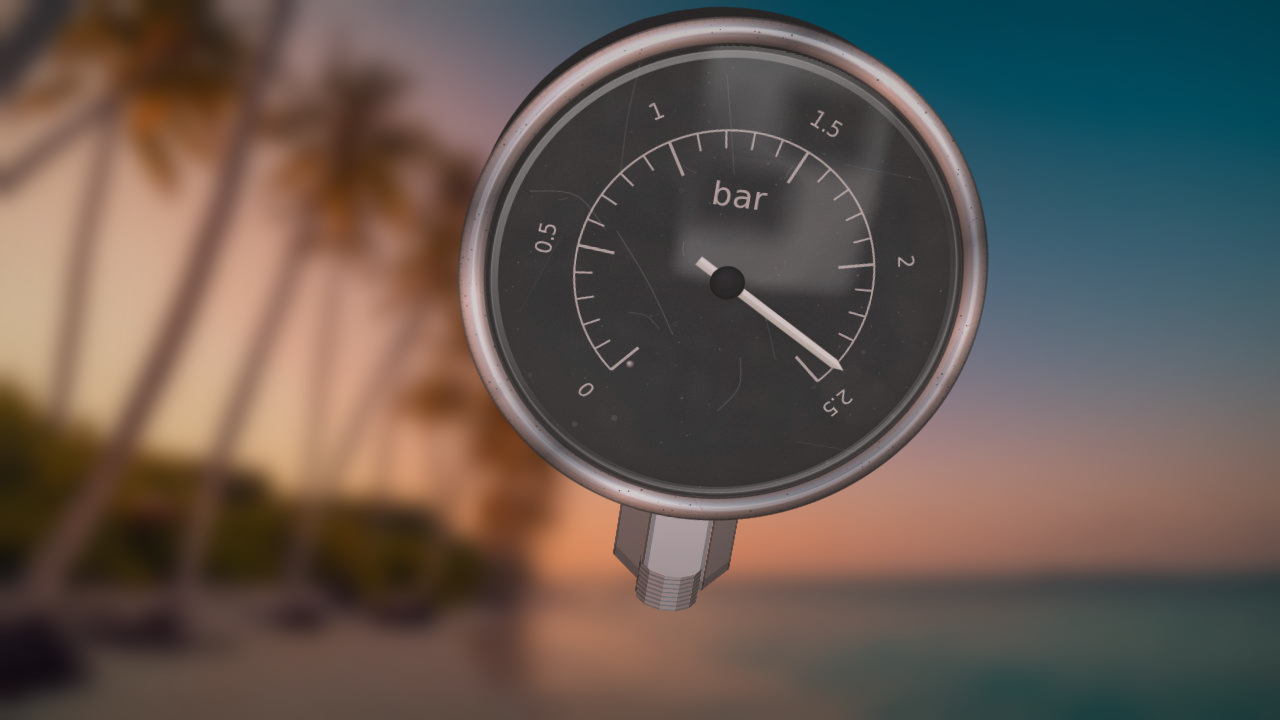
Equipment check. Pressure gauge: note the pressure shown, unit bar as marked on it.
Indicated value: 2.4 bar
